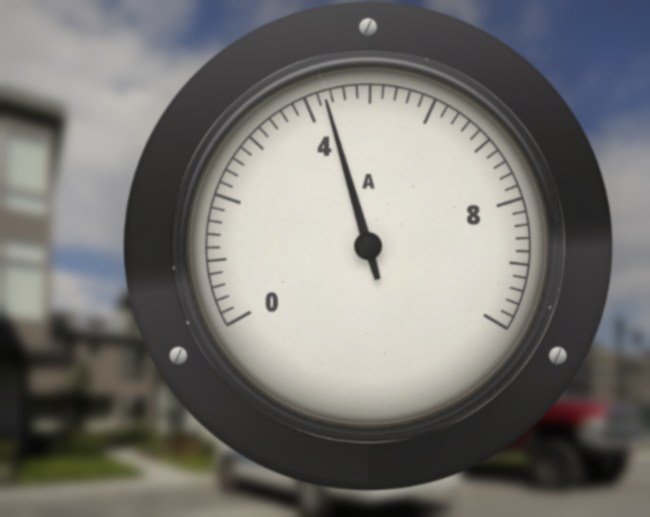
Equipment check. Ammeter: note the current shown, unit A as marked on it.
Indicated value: 4.3 A
